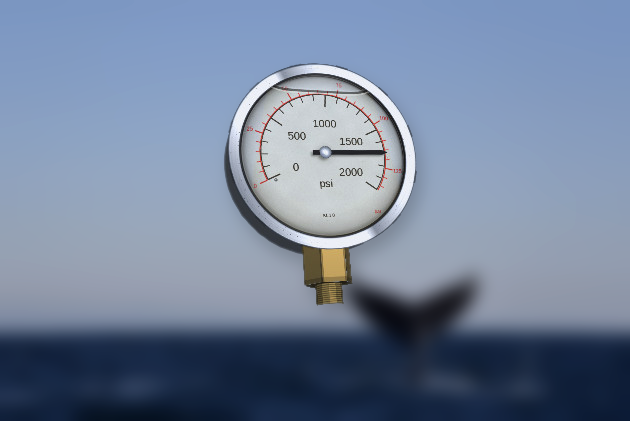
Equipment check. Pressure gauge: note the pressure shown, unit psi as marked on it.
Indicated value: 1700 psi
